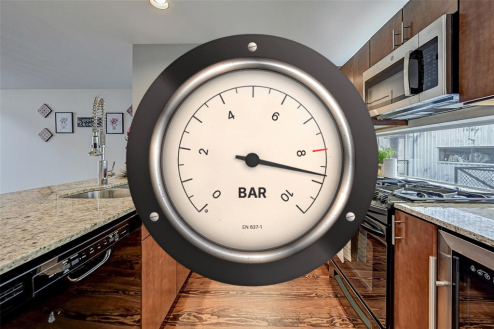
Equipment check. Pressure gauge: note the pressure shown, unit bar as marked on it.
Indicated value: 8.75 bar
